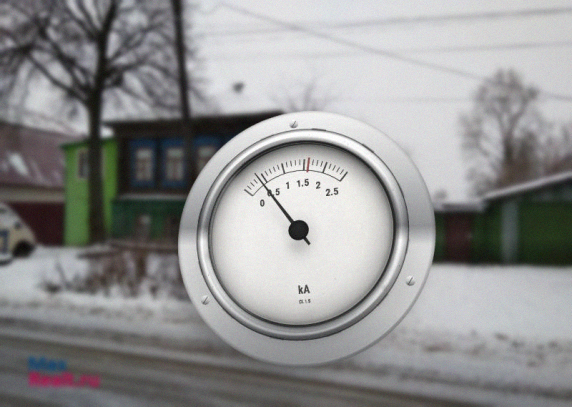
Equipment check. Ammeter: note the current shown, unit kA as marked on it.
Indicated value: 0.4 kA
